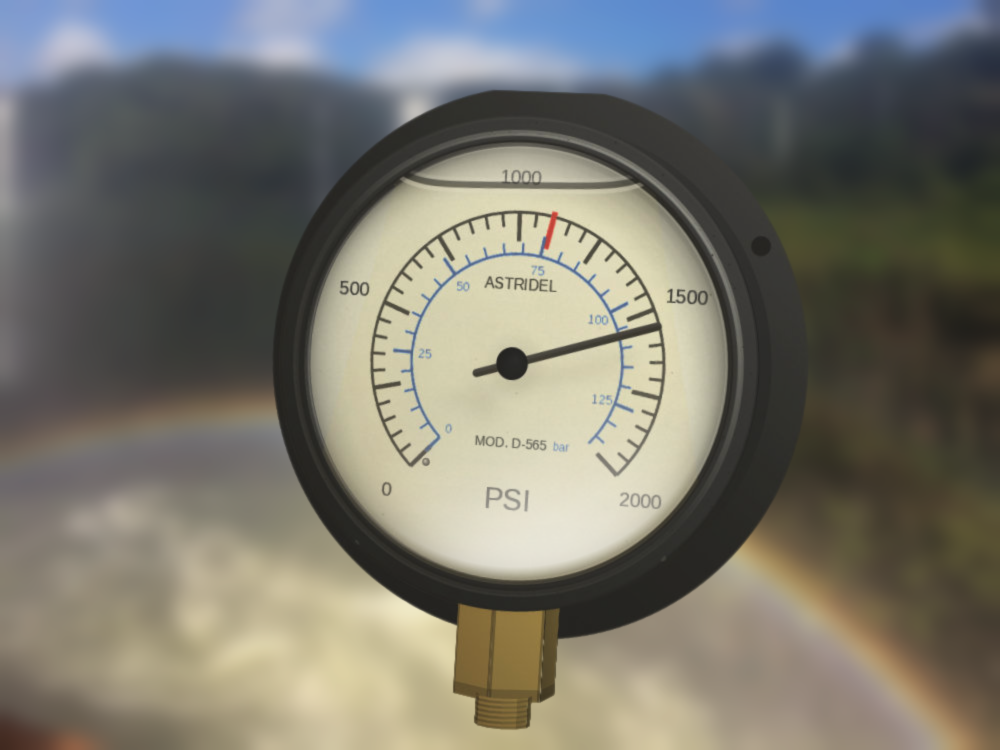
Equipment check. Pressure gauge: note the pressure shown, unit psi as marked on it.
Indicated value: 1550 psi
